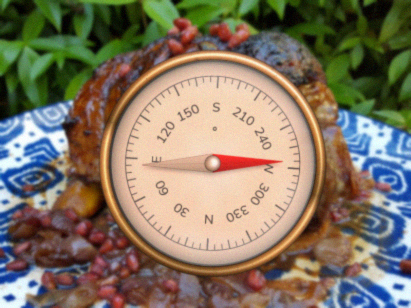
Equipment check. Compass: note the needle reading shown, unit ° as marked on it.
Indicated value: 265 °
